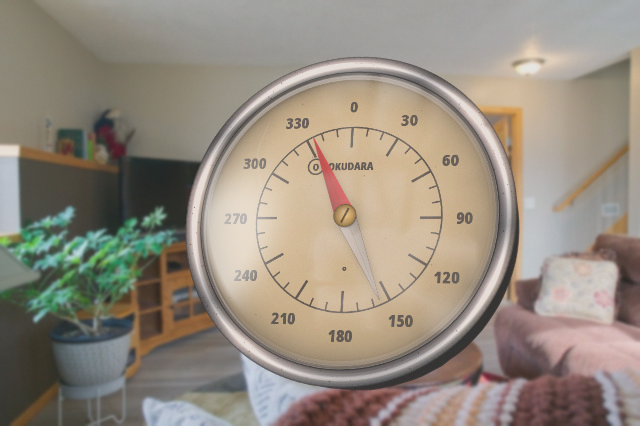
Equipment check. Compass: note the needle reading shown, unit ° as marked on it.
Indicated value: 335 °
